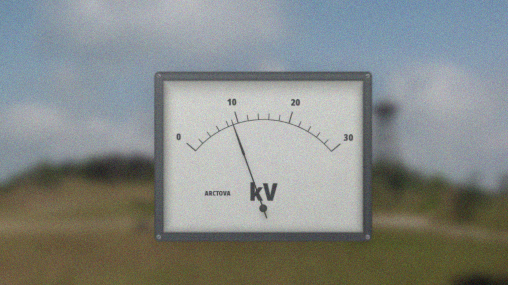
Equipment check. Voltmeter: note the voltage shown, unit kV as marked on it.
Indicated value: 9 kV
